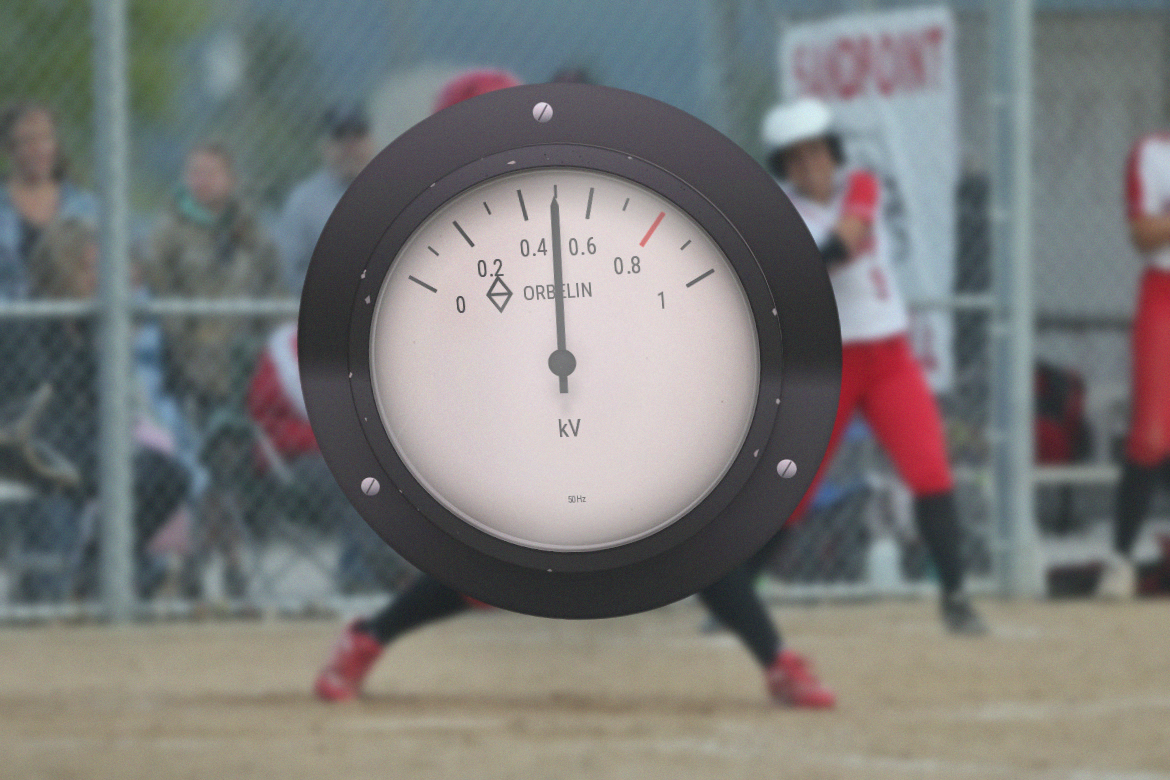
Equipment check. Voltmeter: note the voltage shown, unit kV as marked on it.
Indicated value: 0.5 kV
